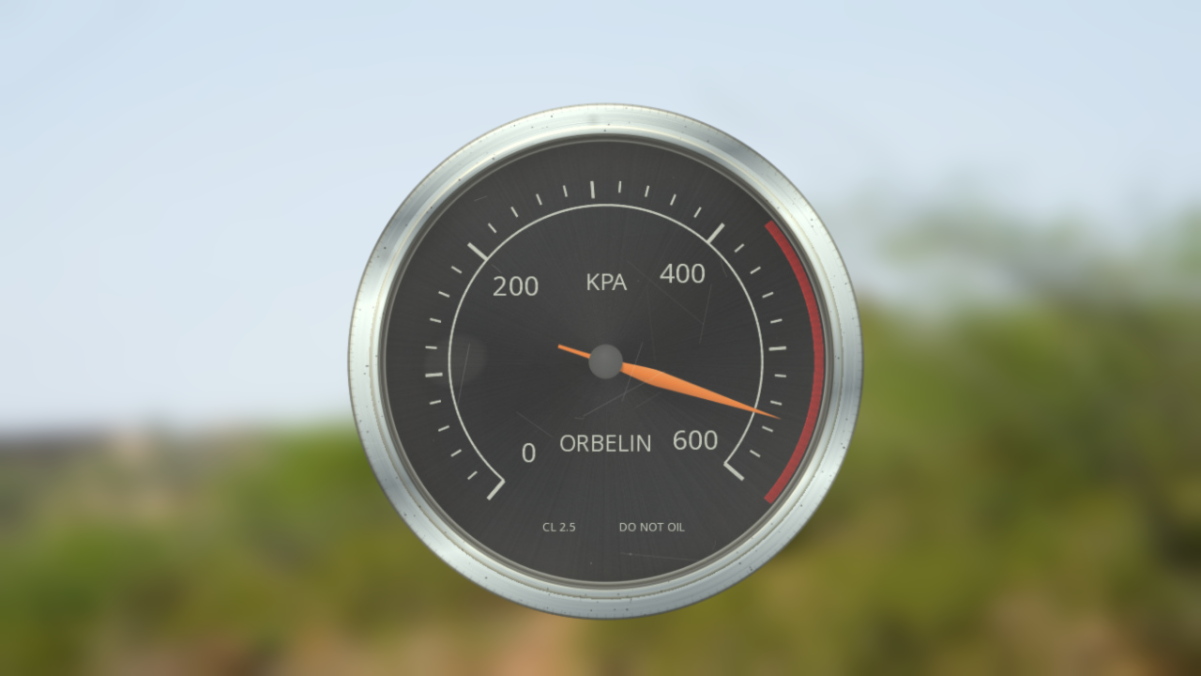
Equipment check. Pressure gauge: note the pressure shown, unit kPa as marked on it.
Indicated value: 550 kPa
